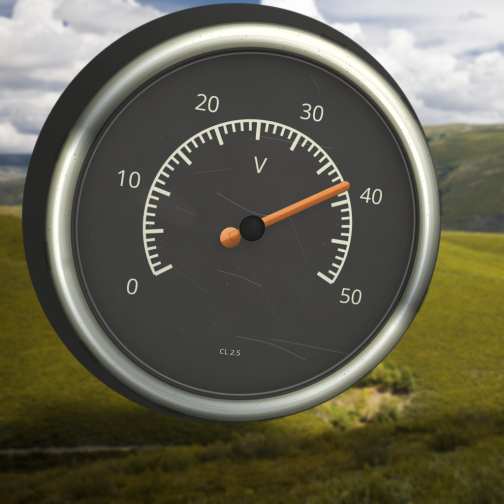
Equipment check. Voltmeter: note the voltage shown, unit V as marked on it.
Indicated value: 38 V
